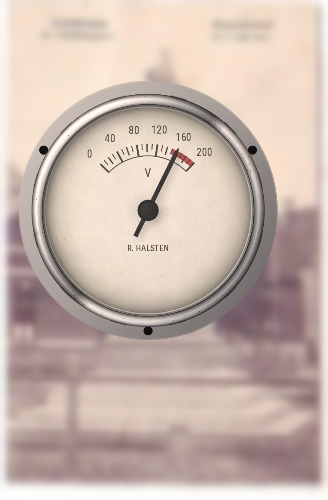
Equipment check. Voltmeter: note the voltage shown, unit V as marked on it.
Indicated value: 160 V
